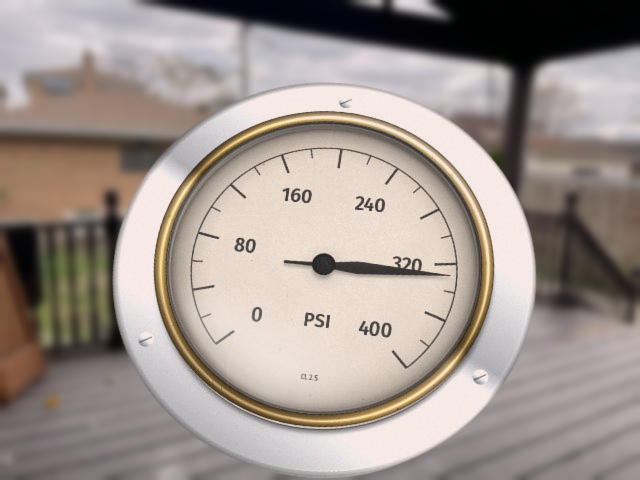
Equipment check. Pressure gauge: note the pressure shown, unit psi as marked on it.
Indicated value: 330 psi
